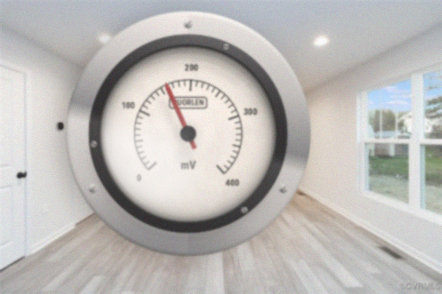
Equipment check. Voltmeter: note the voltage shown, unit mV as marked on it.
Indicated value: 160 mV
